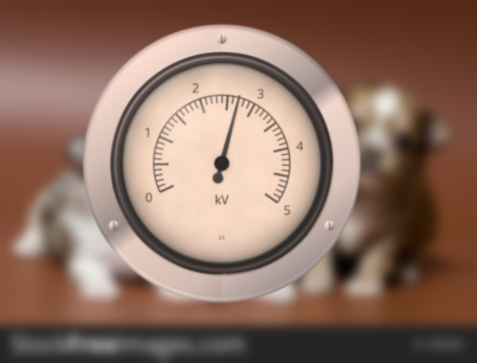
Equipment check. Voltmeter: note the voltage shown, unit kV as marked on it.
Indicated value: 2.7 kV
